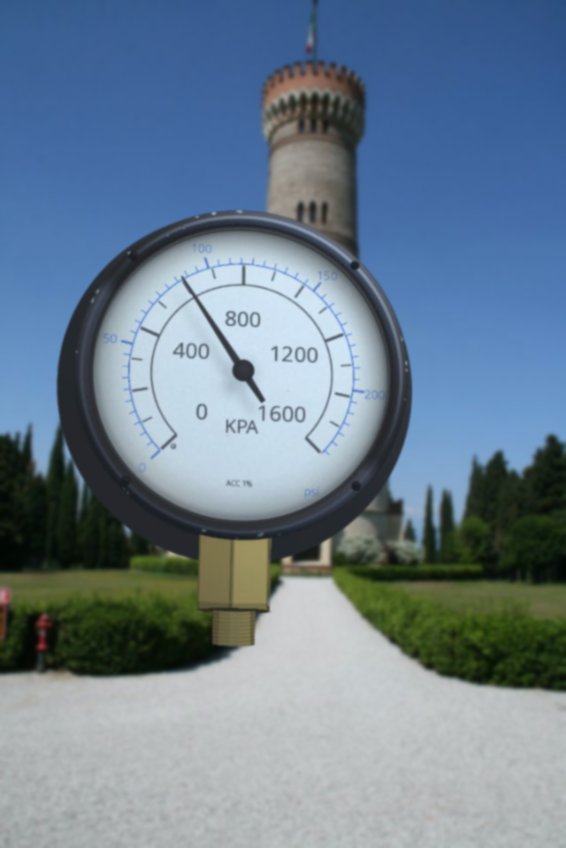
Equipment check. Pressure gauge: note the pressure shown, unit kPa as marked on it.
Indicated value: 600 kPa
